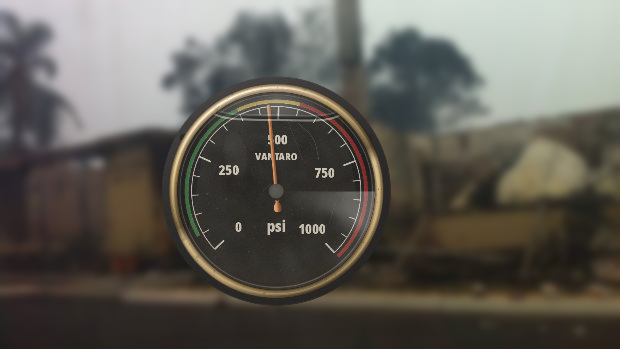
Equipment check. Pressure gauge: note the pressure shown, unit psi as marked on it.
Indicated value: 475 psi
